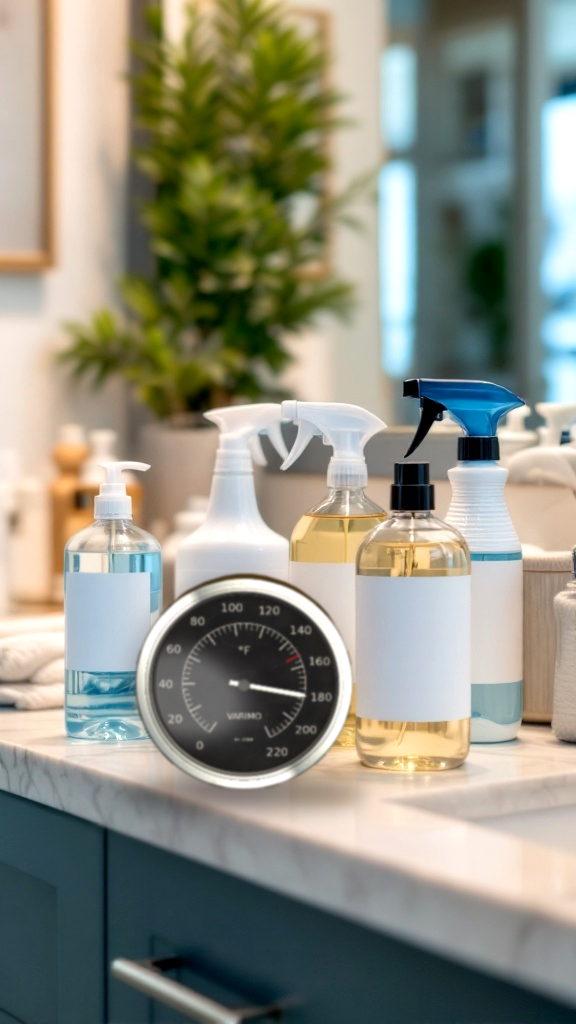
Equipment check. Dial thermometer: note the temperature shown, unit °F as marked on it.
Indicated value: 180 °F
